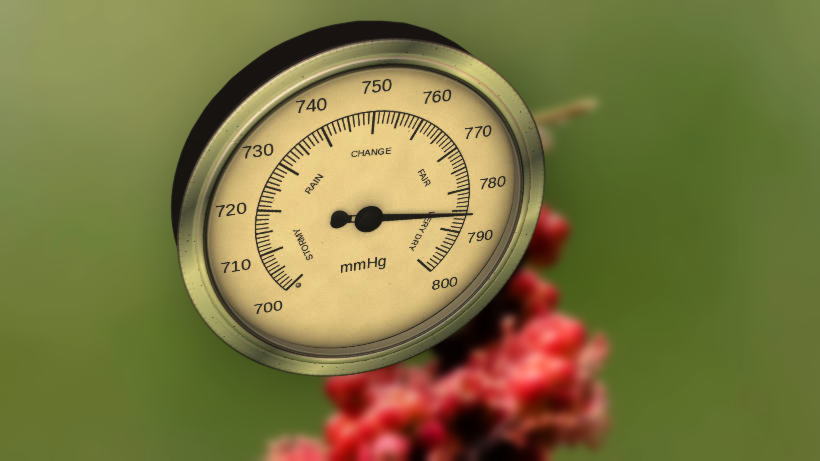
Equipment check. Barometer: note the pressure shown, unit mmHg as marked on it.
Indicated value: 785 mmHg
